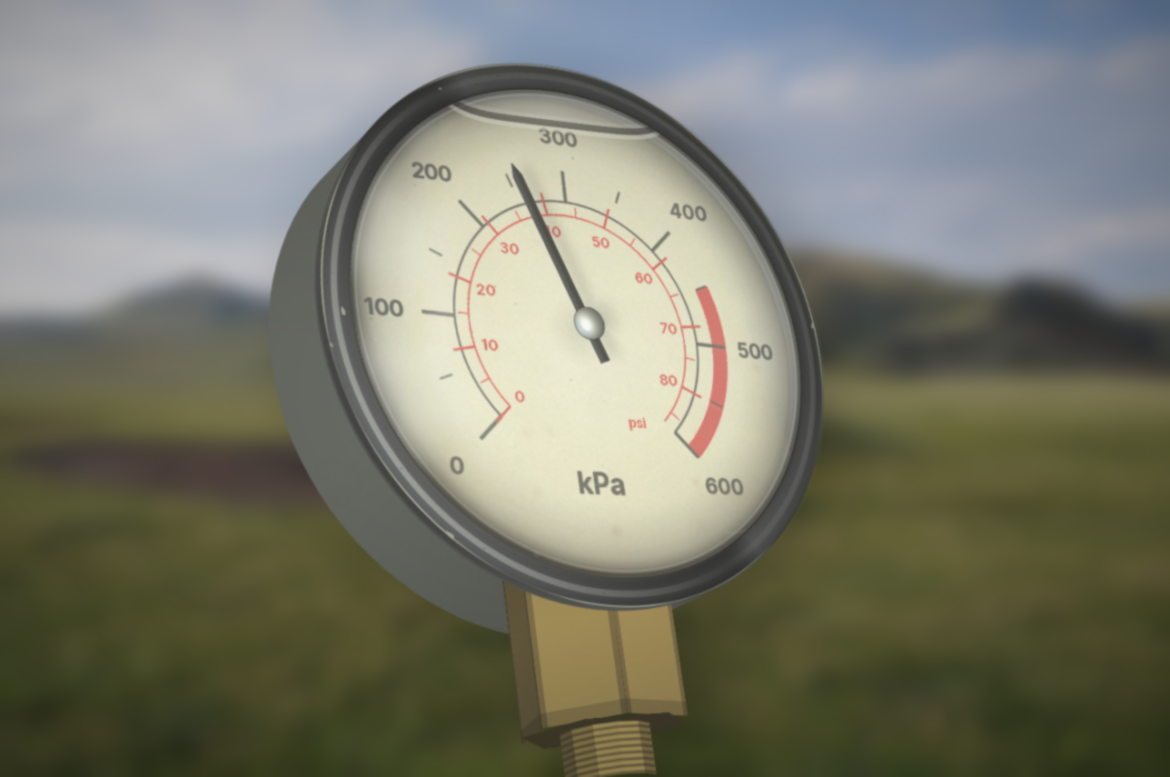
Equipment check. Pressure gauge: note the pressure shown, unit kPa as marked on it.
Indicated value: 250 kPa
